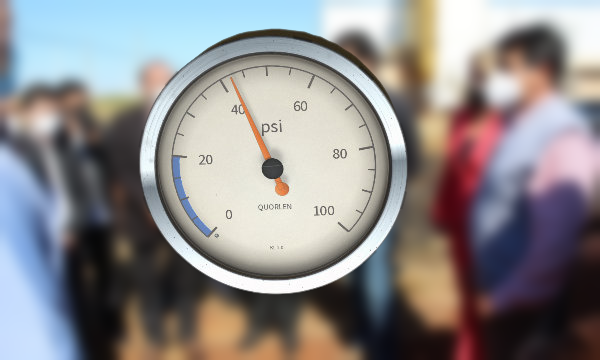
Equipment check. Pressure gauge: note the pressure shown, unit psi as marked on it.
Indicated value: 42.5 psi
